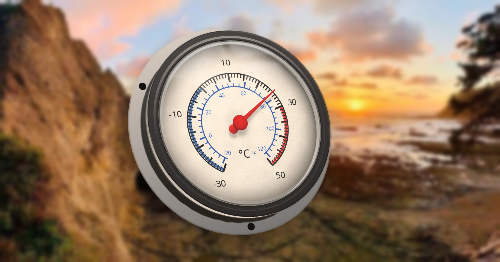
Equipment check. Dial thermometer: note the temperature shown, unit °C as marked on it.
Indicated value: 25 °C
